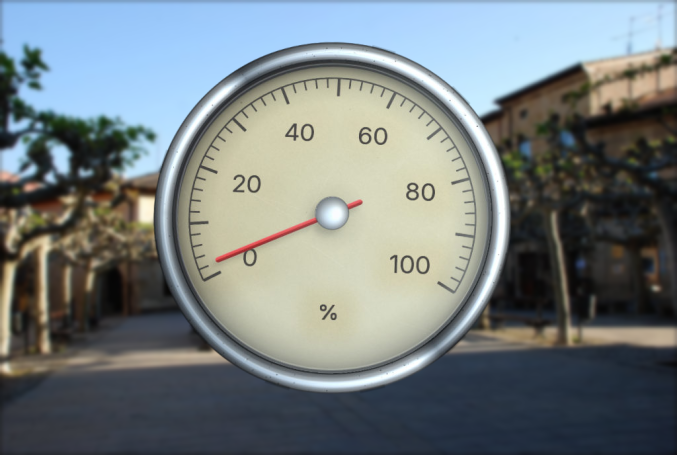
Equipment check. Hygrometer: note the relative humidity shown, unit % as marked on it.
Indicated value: 2 %
